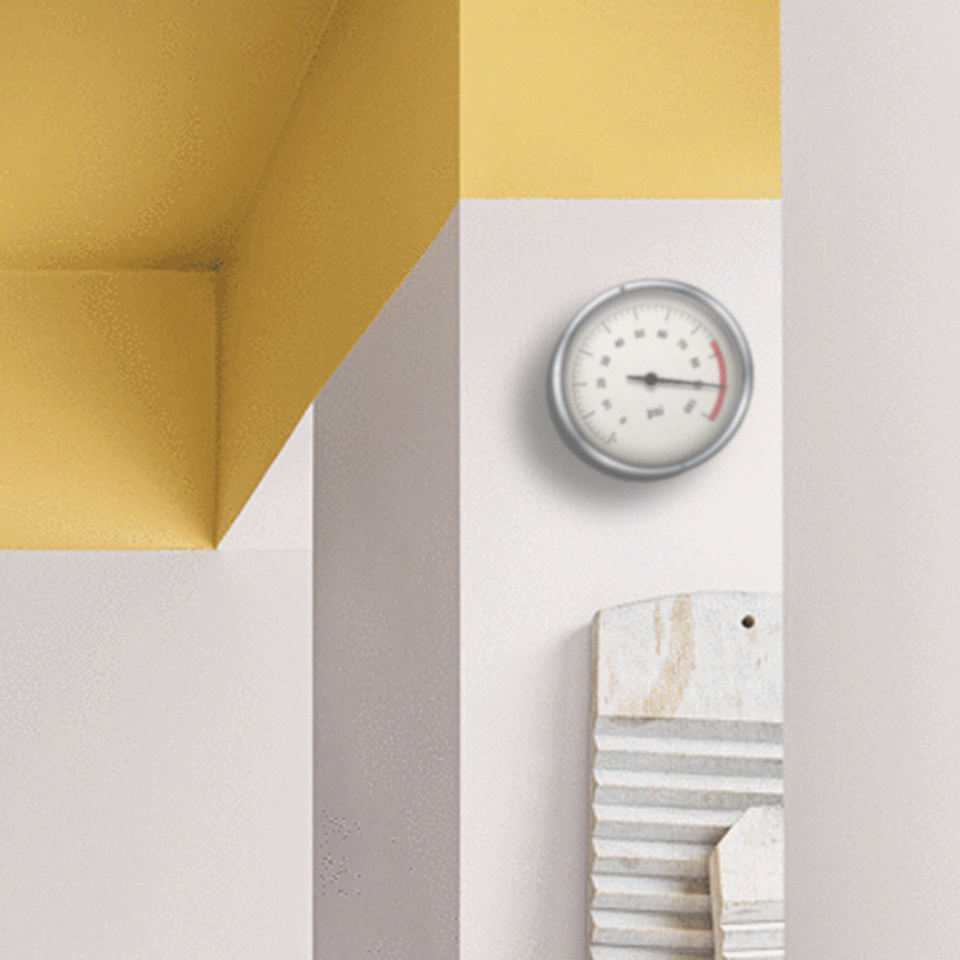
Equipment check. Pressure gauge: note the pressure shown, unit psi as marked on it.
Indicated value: 90 psi
